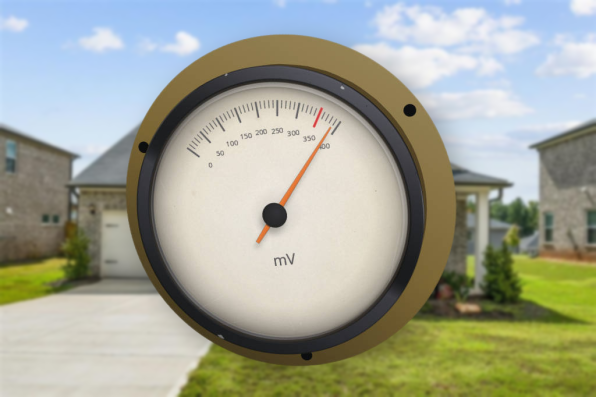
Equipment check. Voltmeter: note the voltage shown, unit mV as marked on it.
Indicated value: 390 mV
